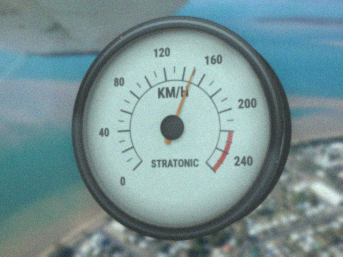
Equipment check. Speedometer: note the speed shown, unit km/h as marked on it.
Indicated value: 150 km/h
